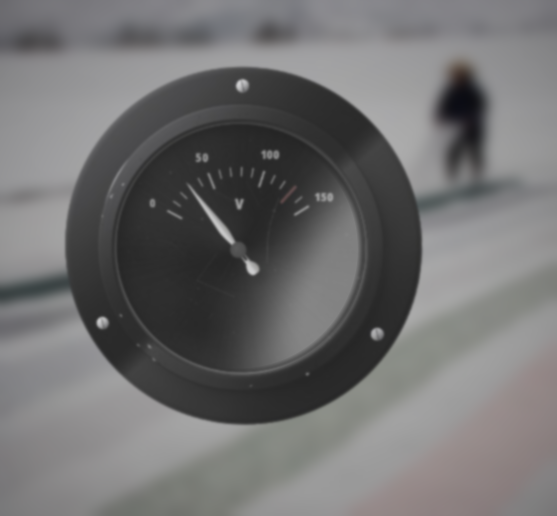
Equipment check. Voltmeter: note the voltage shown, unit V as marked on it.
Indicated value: 30 V
